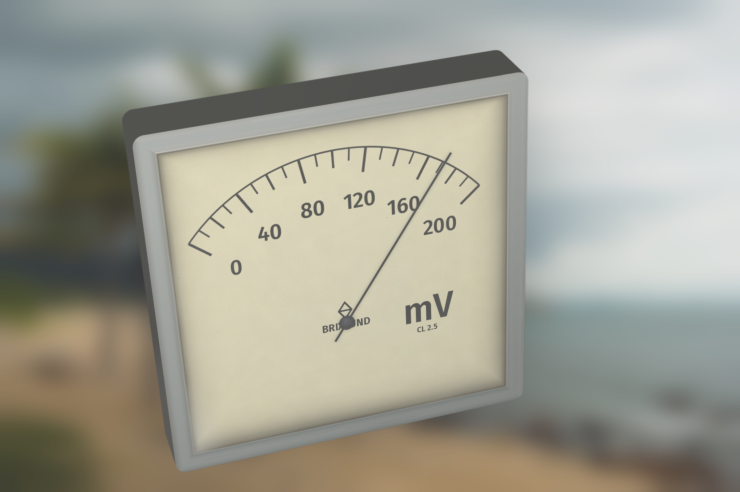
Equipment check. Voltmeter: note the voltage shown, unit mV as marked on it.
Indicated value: 170 mV
